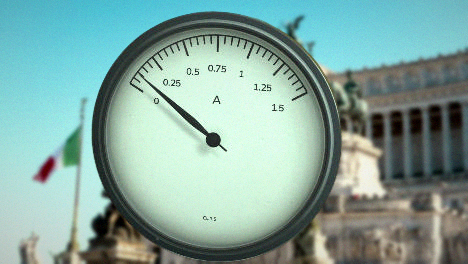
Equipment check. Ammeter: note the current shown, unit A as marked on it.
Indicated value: 0.1 A
